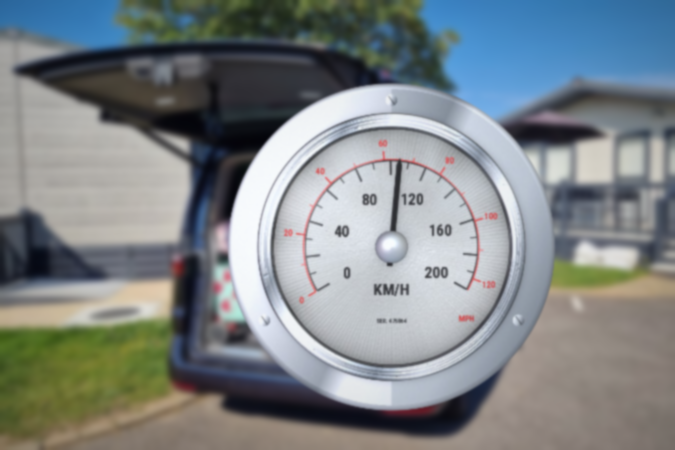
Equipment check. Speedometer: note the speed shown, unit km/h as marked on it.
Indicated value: 105 km/h
